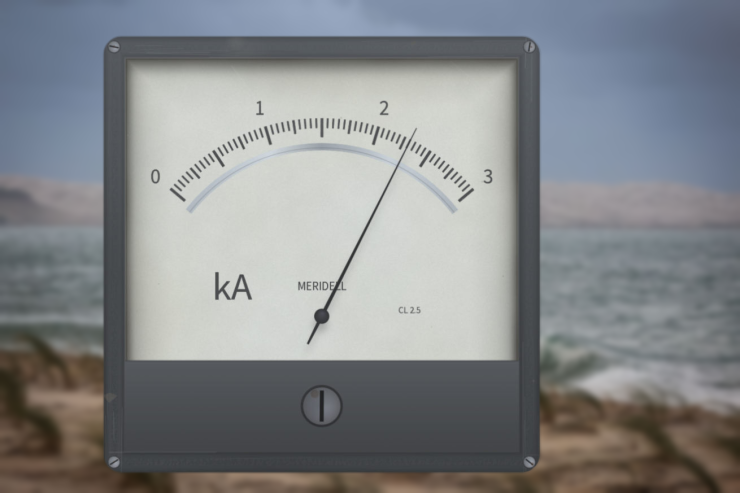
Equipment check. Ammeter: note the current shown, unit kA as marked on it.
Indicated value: 2.3 kA
